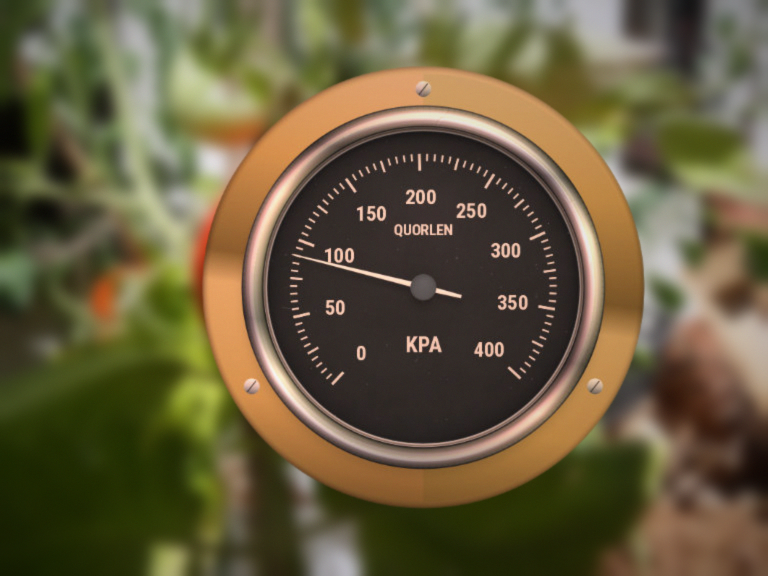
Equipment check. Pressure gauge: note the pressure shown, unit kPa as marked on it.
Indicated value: 90 kPa
